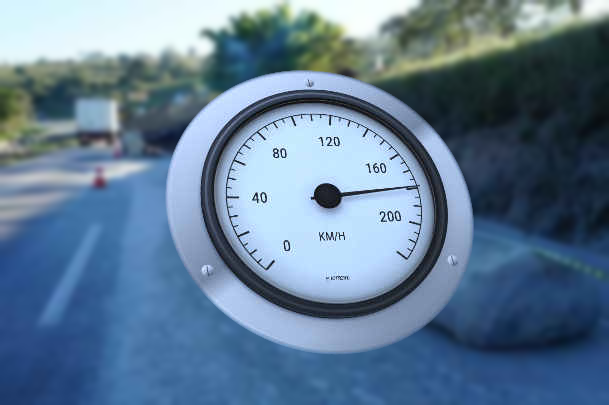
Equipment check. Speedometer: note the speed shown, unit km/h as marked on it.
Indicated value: 180 km/h
